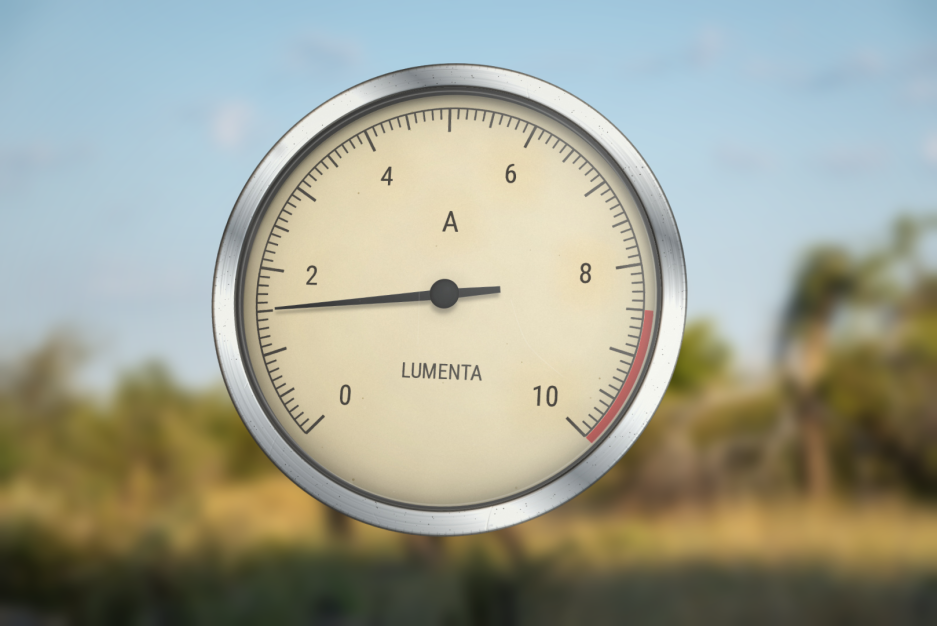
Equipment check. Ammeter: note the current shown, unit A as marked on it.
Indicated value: 1.5 A
